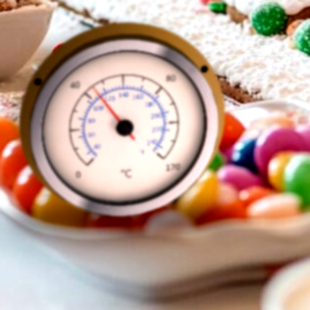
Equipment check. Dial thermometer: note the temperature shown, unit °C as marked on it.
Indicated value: 45 °C
